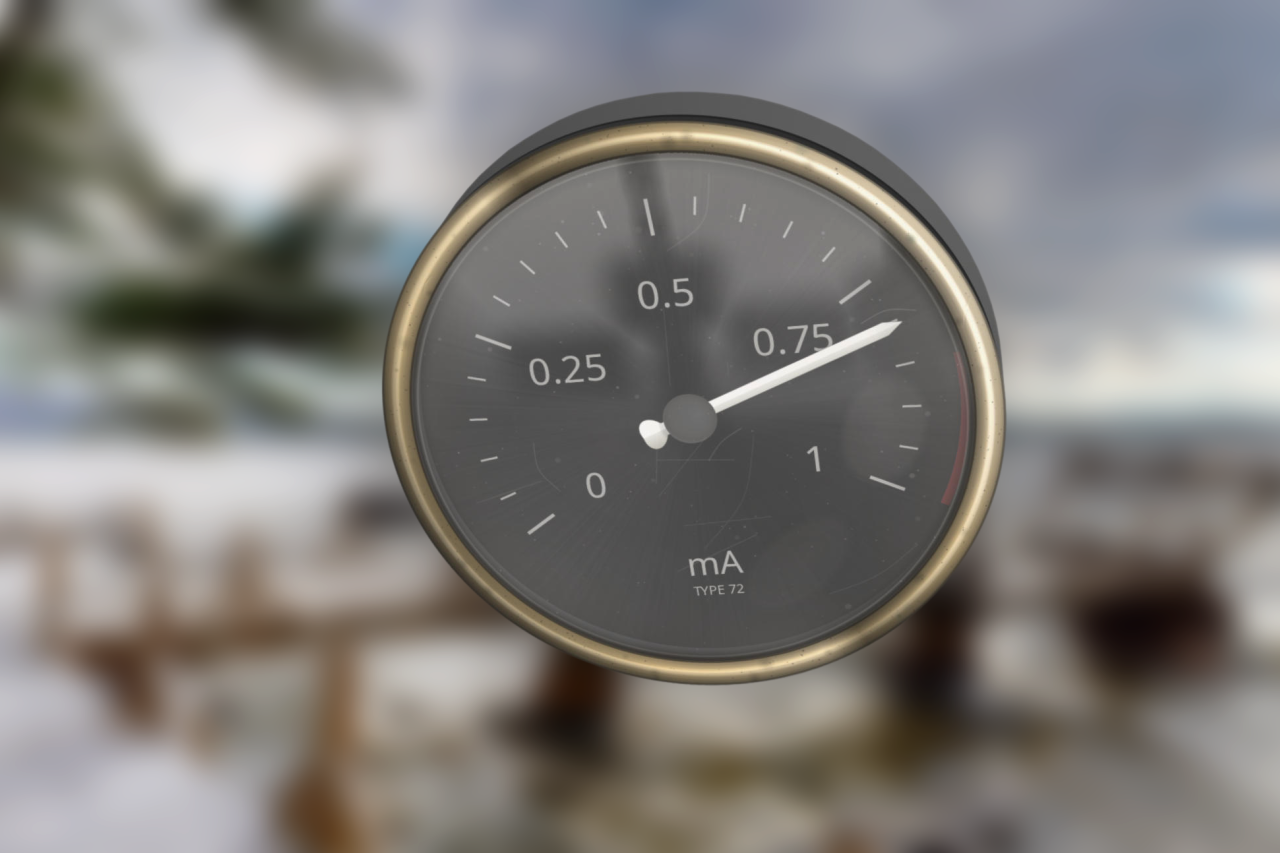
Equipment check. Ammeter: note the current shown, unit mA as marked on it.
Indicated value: 0.8 mA
